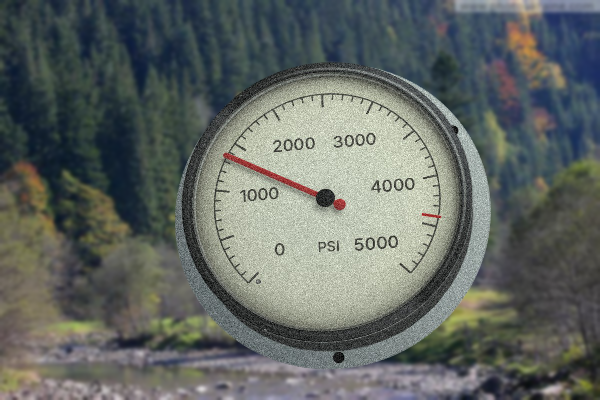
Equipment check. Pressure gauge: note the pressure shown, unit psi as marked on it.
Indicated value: 1350 psi
